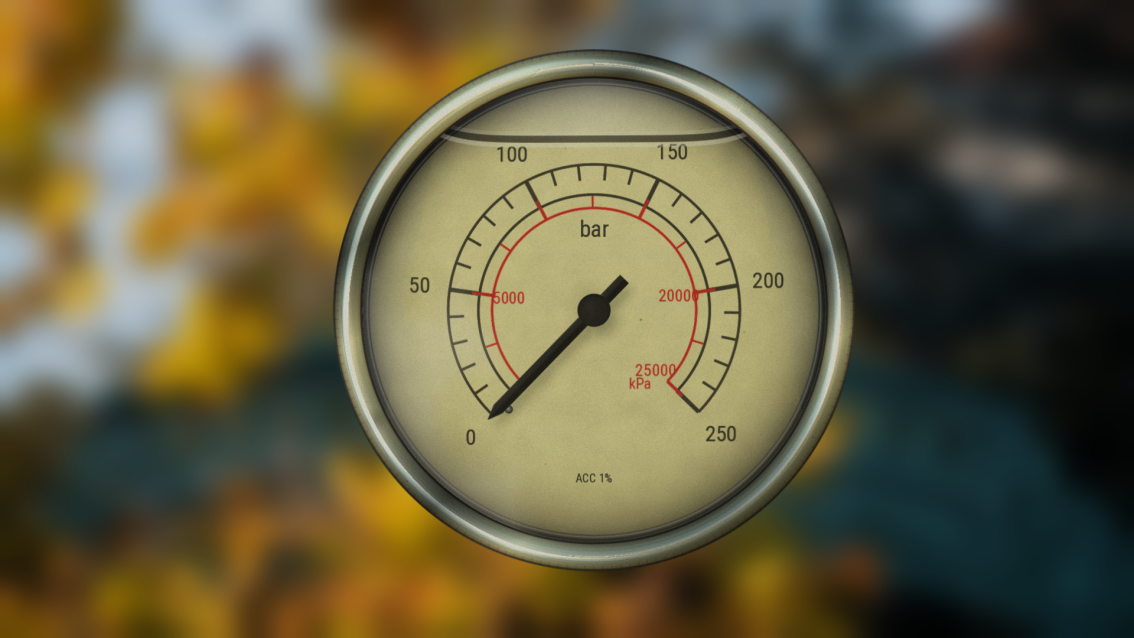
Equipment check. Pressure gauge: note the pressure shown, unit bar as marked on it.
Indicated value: 0 bar
